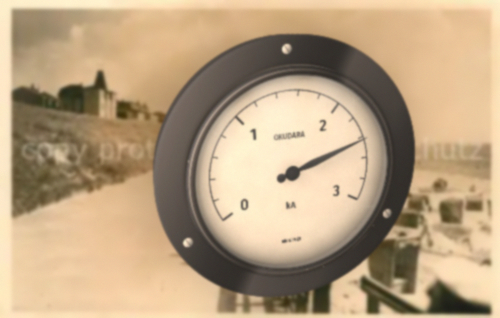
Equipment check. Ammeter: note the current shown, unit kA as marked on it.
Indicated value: 2.4 kA
